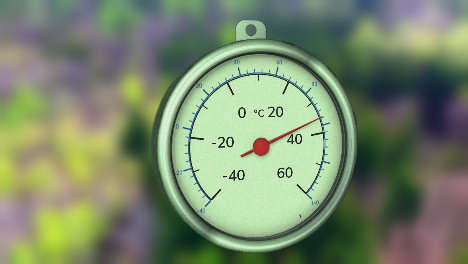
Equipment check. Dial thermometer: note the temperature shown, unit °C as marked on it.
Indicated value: 35 °C
